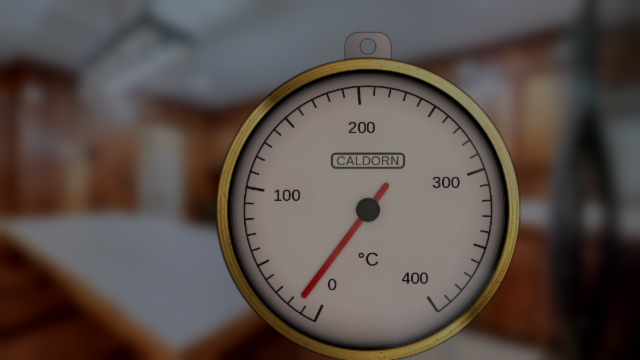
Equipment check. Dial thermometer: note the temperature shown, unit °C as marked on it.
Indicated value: 15 °C
